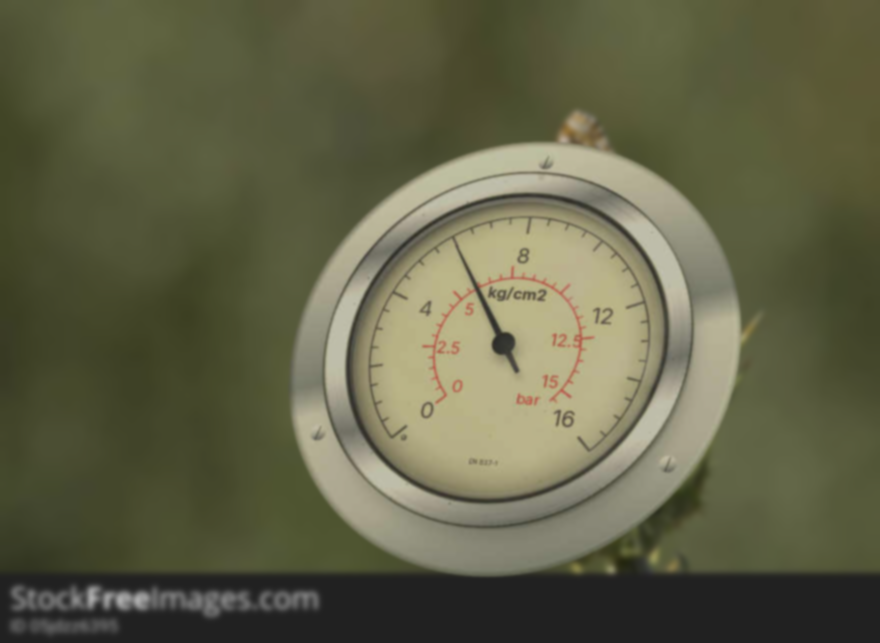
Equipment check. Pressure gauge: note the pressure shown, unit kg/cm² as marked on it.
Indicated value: 6 kg/cm²
